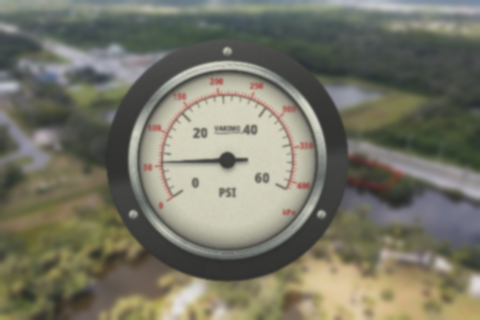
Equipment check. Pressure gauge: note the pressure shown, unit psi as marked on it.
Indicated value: 8 psi
